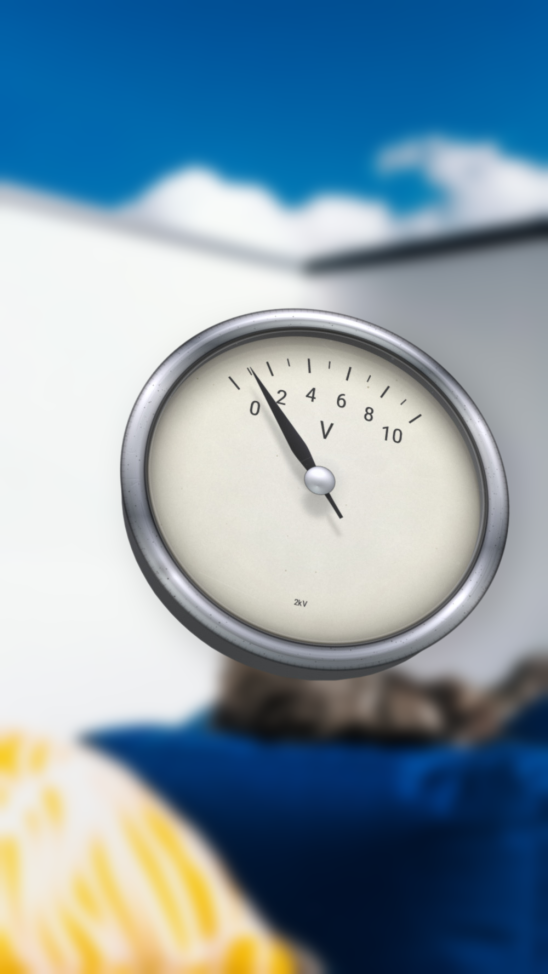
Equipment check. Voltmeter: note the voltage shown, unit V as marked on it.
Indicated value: 1 V
